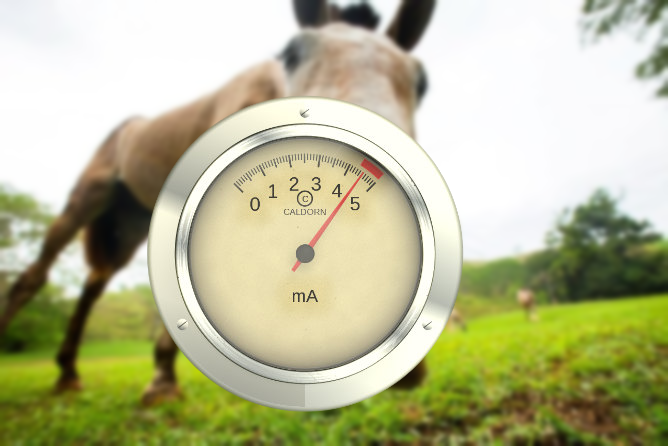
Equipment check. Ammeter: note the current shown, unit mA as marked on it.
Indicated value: 4.5 mA
